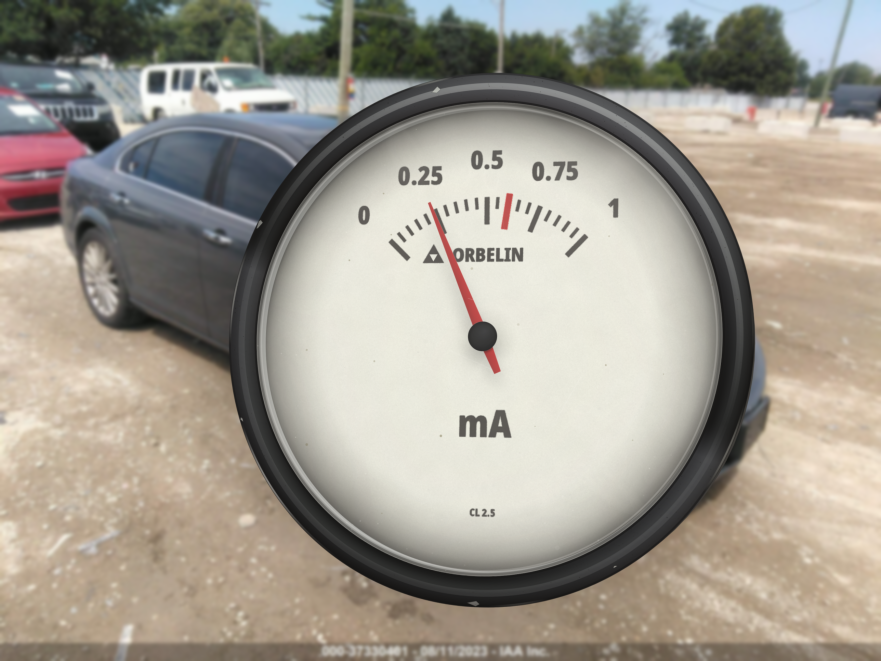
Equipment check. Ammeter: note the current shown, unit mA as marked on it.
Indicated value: 0.25 mA
